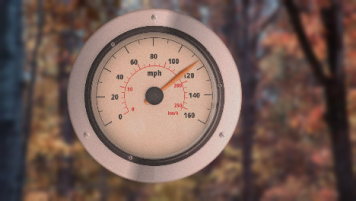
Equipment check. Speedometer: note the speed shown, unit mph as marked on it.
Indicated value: 115 mph
